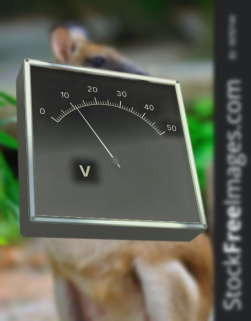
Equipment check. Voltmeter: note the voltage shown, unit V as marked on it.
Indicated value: 10 V
